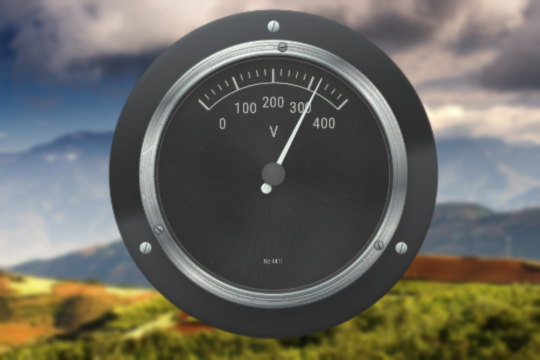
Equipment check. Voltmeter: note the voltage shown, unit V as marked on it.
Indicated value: 320 V
